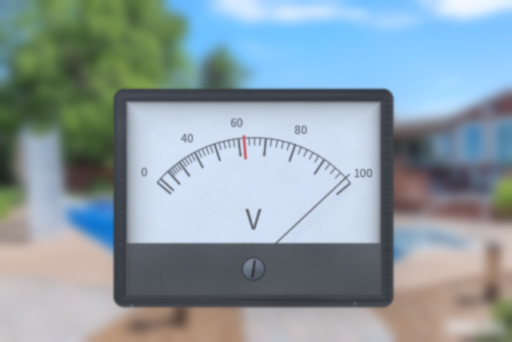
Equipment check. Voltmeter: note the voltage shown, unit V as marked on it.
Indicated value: 98 V
